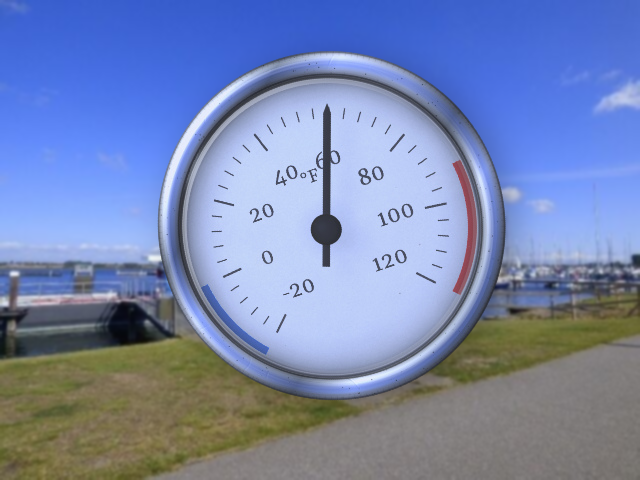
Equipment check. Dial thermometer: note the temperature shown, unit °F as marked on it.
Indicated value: 60 °F
